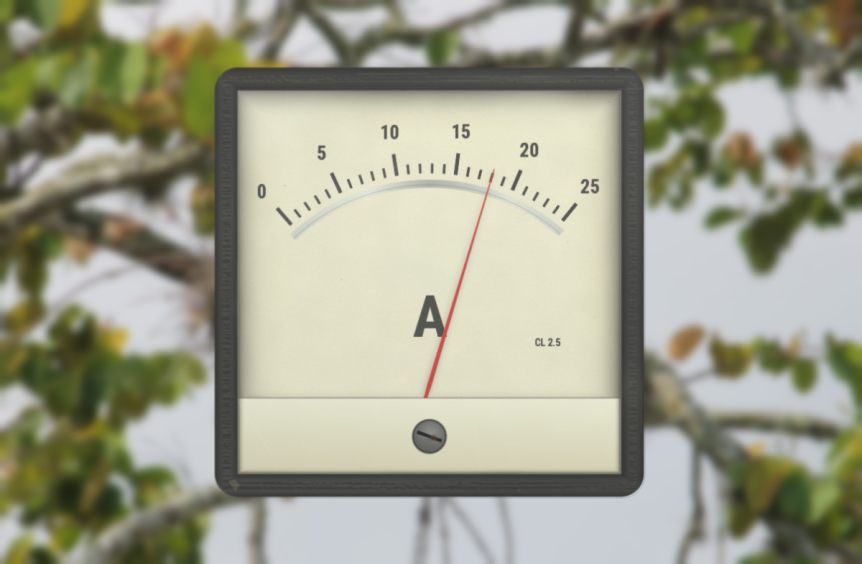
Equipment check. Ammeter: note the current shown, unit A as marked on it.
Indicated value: 18 A
